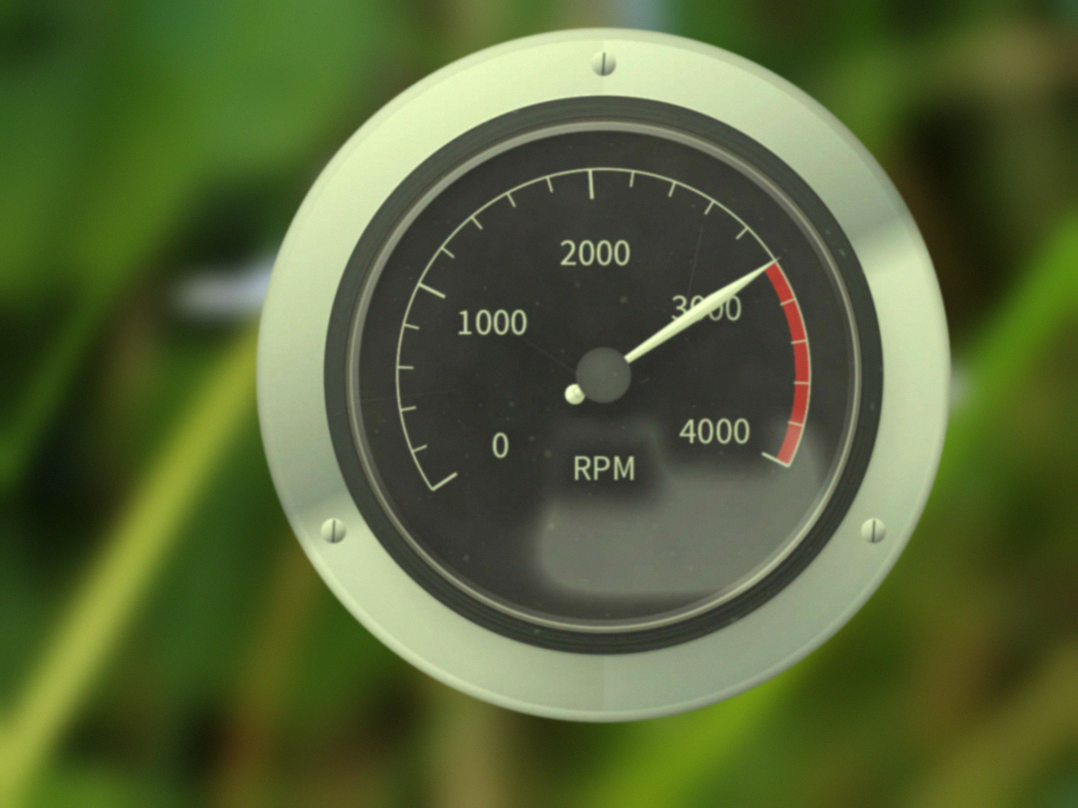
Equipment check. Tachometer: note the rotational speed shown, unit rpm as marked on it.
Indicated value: 3000 rpm
